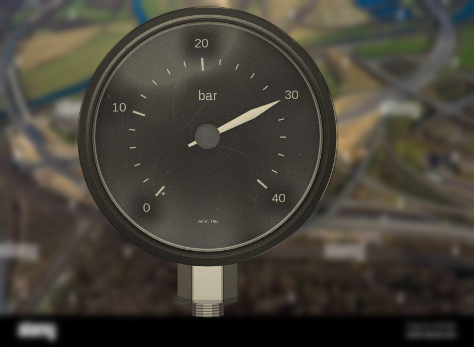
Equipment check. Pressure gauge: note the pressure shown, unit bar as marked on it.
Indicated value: 30 bar
